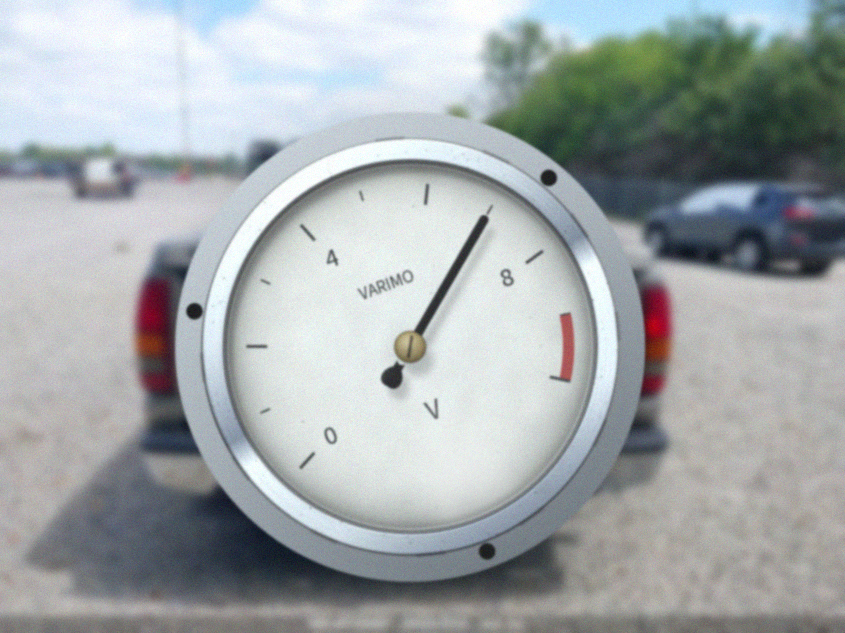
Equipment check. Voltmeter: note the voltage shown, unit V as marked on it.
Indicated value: 7 V
